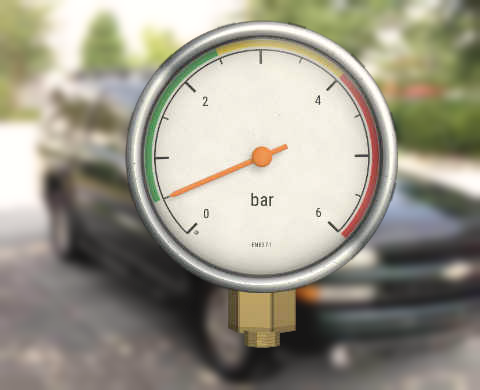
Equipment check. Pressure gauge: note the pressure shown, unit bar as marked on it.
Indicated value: 0.5 bar
